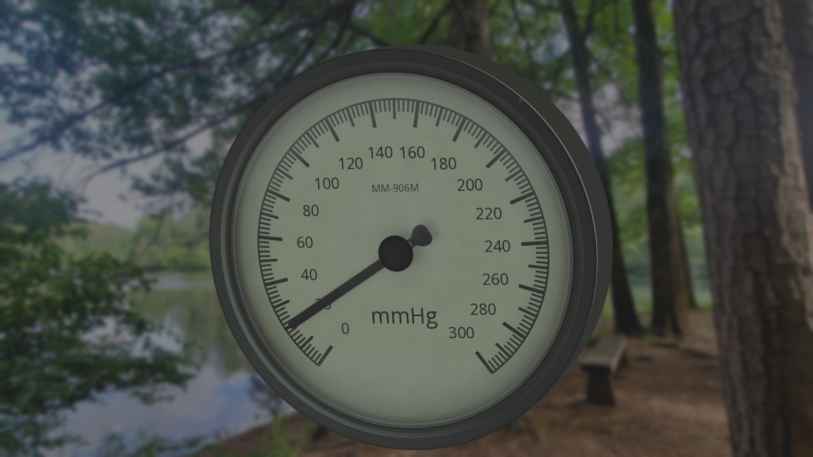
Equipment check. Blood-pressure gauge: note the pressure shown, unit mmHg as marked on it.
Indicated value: 20 mmHg
